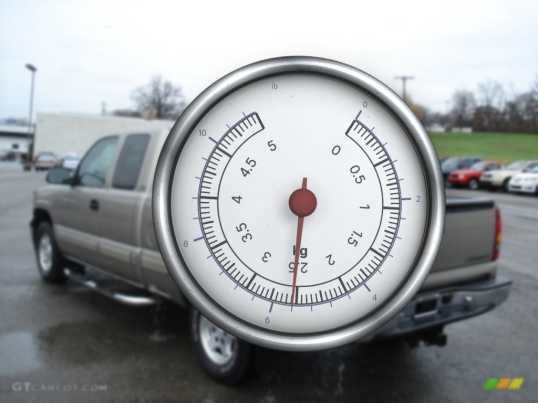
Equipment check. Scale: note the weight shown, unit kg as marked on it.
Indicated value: 2.55 kg
